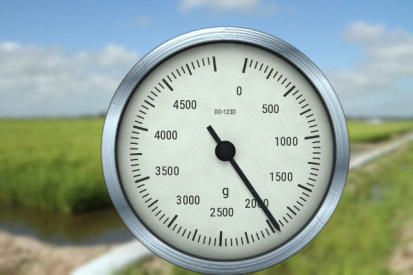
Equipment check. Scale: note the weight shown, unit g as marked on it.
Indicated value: 1950 g
